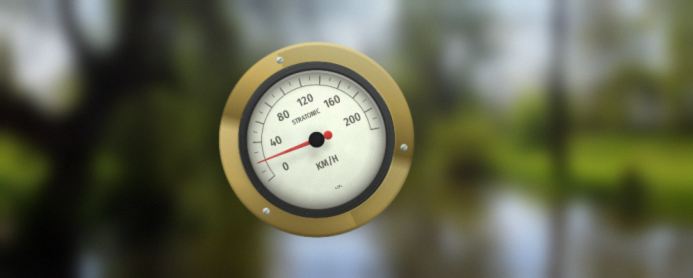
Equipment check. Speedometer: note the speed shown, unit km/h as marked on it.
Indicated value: 20 km/h
